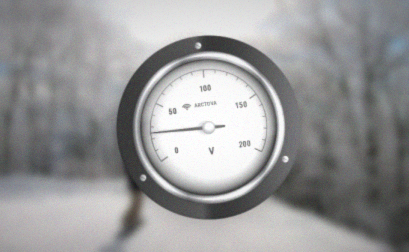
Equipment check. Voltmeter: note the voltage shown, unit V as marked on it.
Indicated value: 25 V
